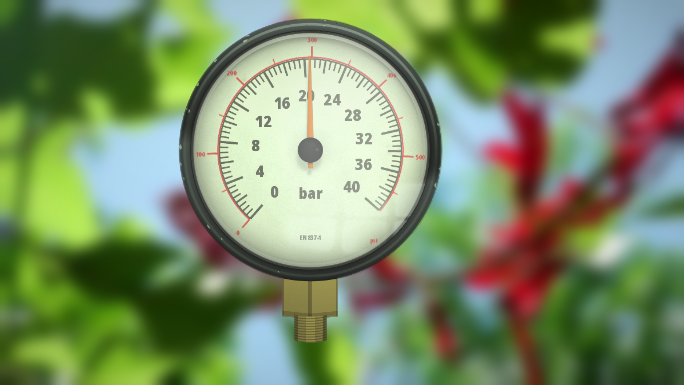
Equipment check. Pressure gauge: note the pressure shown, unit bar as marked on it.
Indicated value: 20.5 bar
